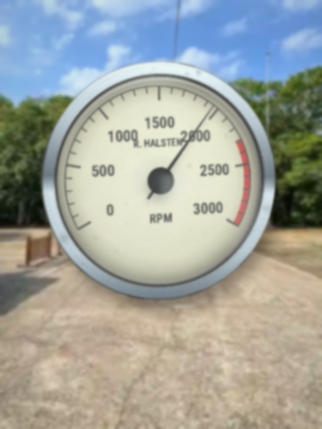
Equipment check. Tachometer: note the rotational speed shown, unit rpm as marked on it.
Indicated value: 1950 rpm
